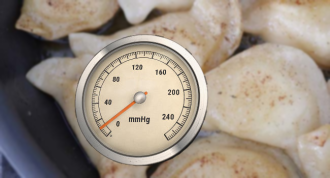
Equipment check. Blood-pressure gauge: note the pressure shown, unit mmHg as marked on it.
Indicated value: 10 mmHg
